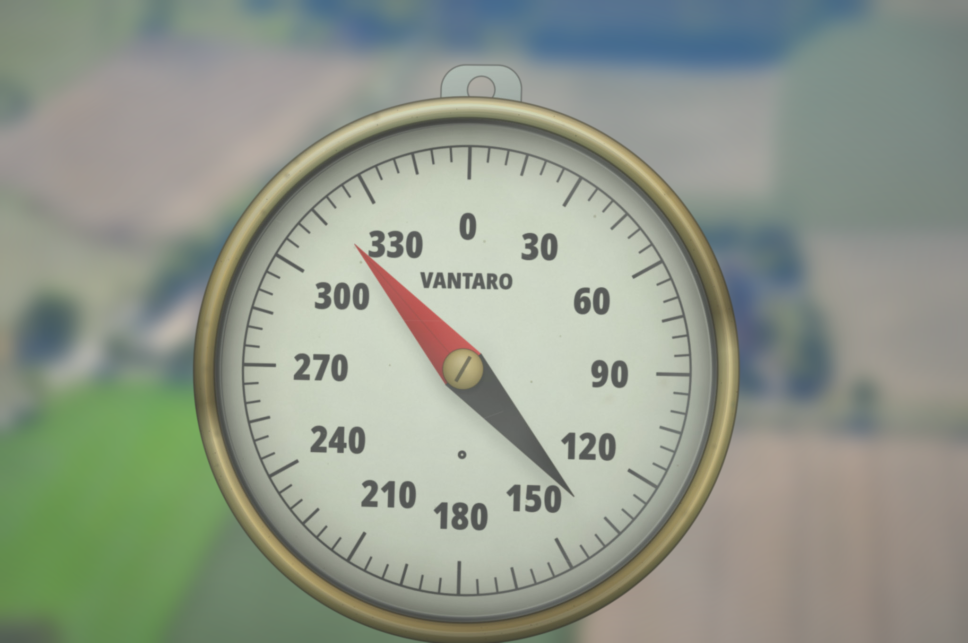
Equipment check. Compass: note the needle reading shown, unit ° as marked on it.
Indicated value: 317.5 °
